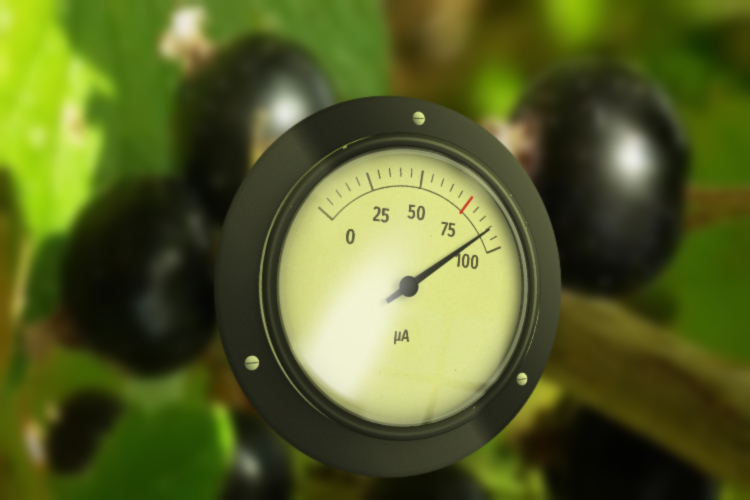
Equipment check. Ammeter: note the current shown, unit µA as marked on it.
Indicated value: 90 µA
